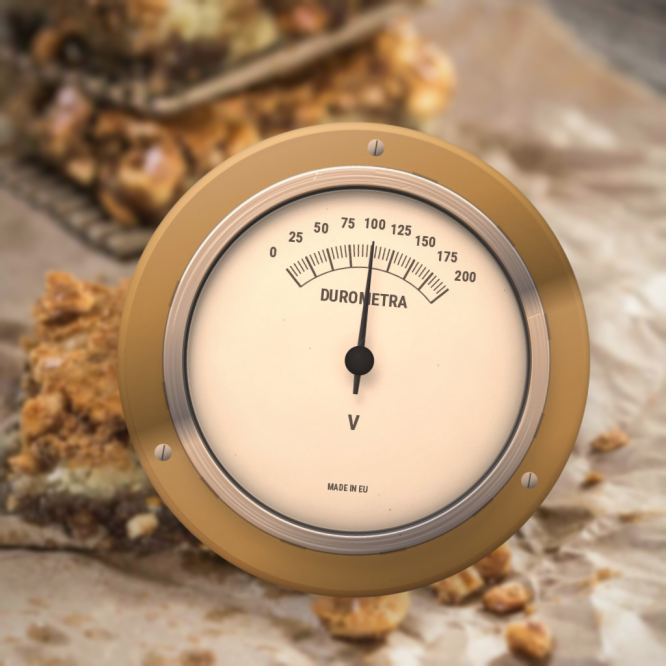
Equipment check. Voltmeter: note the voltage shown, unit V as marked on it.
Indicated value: 100 V
